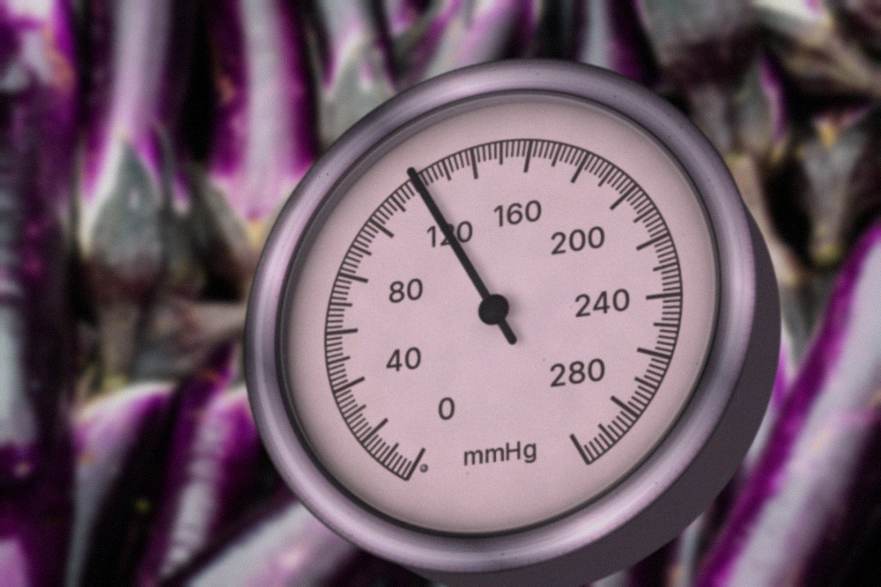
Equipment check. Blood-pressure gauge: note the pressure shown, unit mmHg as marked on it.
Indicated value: 120 mmHg
